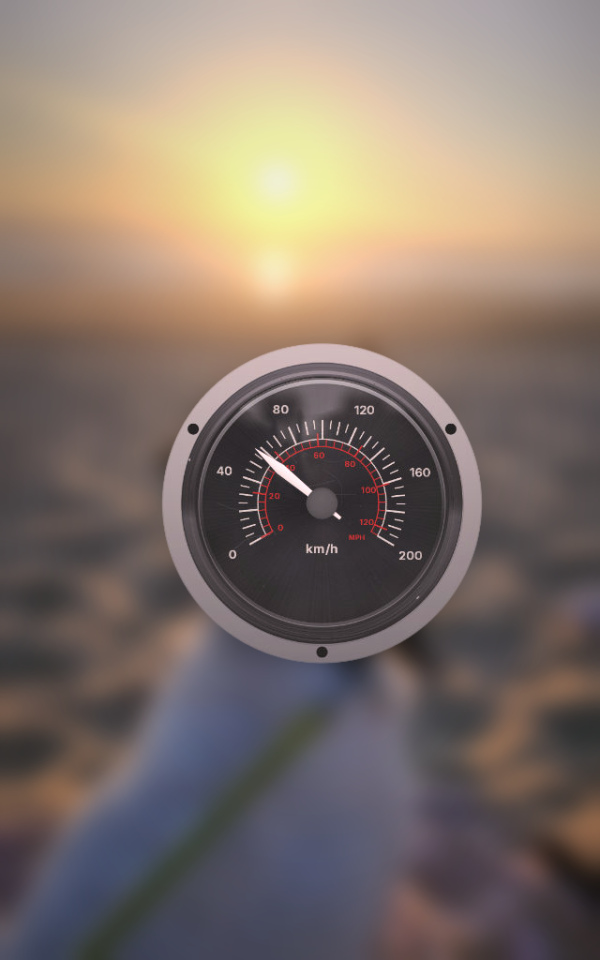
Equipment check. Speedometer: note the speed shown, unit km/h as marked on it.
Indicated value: 57.5 km/h
